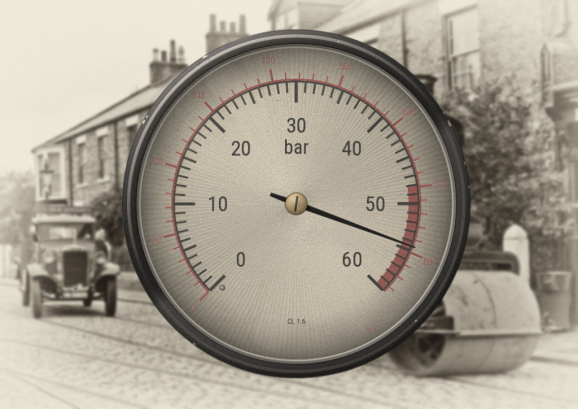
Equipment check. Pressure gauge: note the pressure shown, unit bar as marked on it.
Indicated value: 54.5 bar
